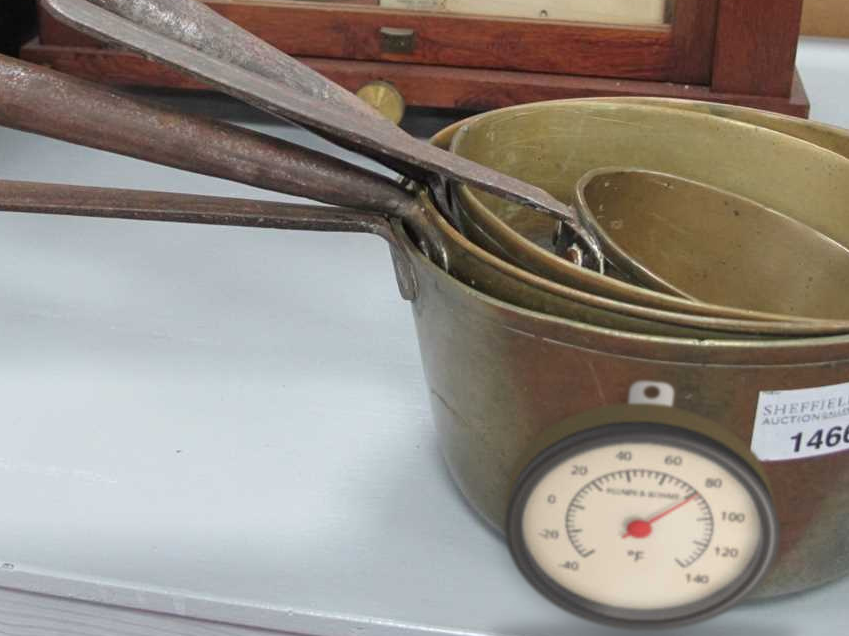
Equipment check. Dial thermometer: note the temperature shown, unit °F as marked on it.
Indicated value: 80 °F
